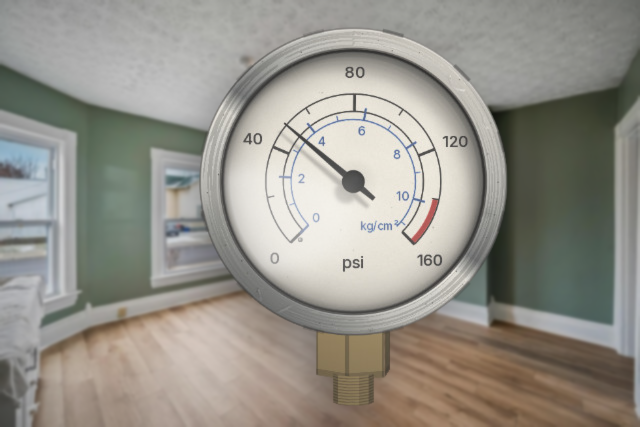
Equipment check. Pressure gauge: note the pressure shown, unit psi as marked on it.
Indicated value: 50 psi
